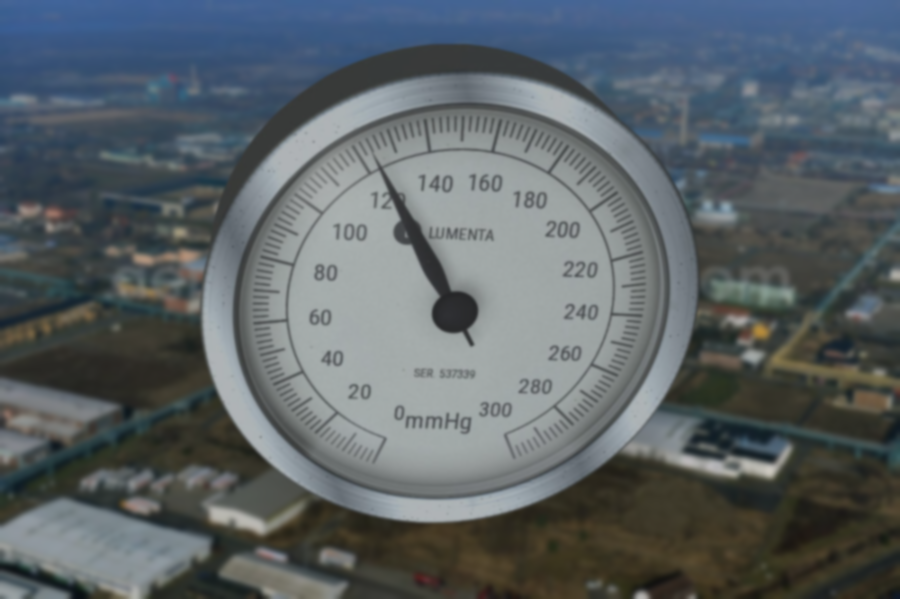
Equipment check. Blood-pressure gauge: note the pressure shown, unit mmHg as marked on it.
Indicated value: 124 mmHg
